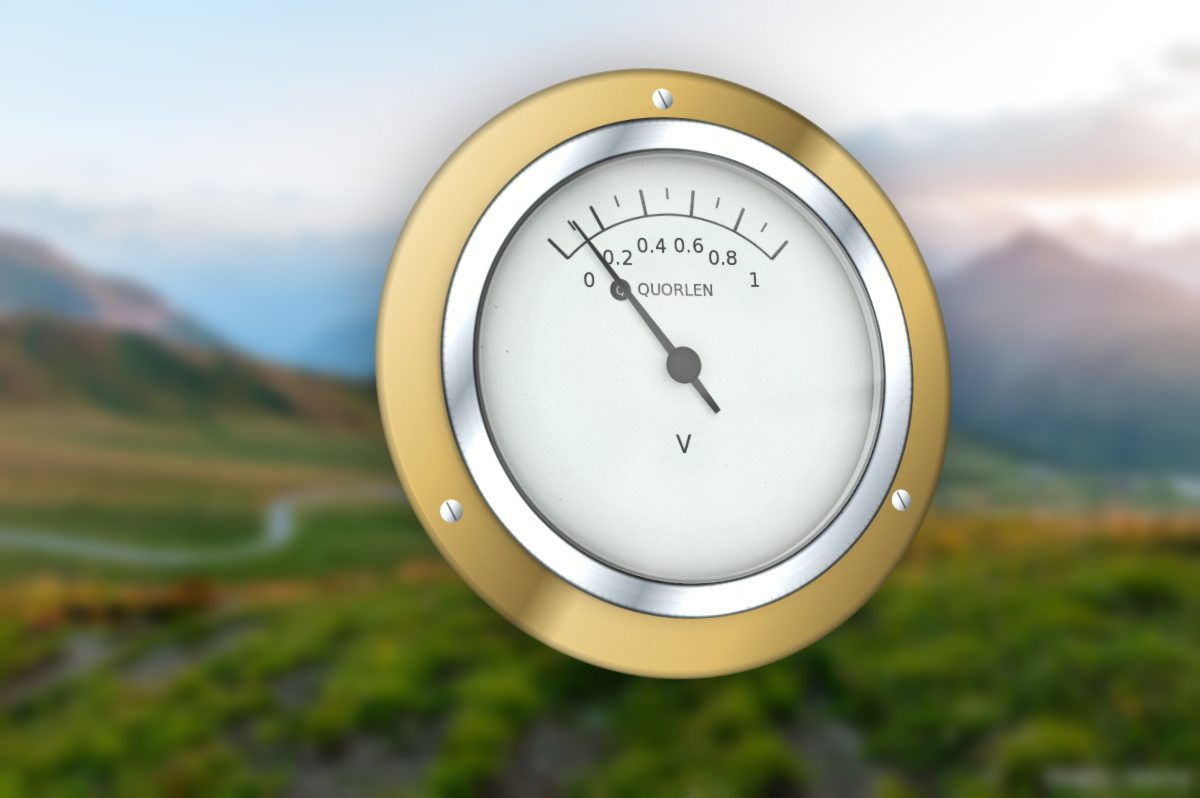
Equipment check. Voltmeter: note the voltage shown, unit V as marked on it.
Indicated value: 0.1 V
